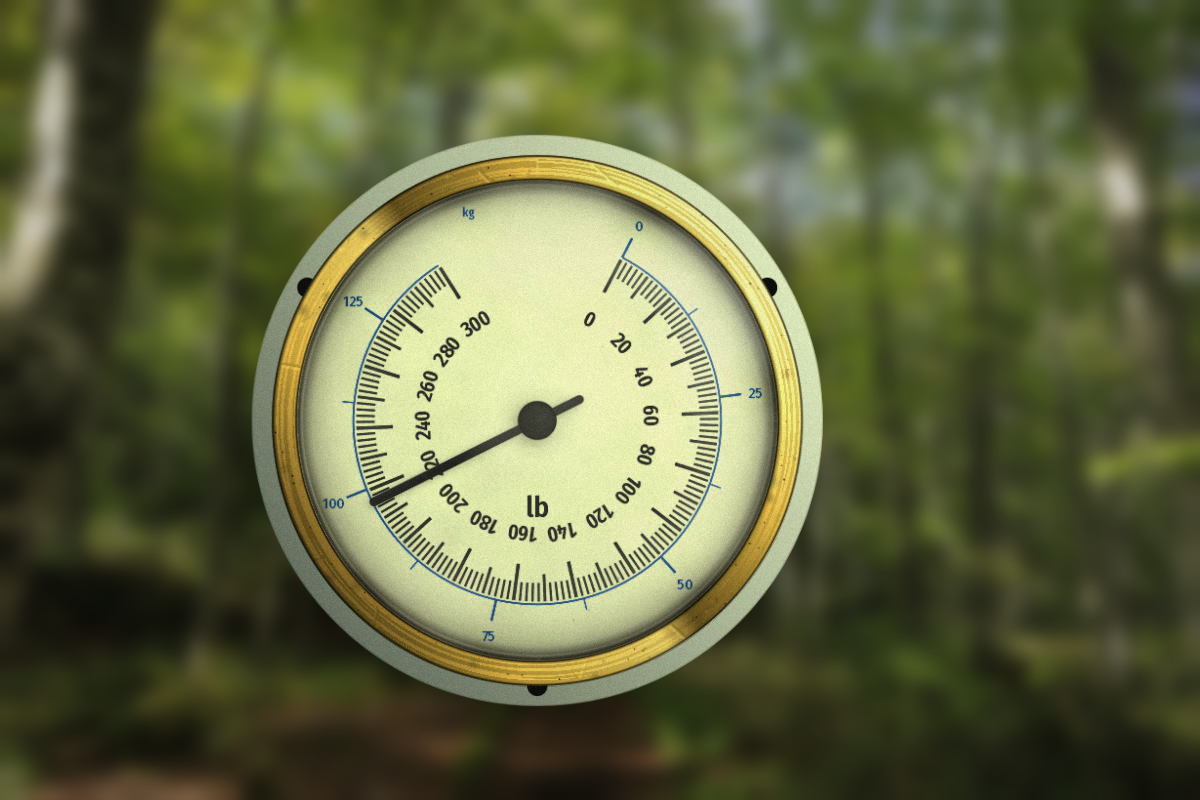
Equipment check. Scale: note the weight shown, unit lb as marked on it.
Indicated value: 216 lb
